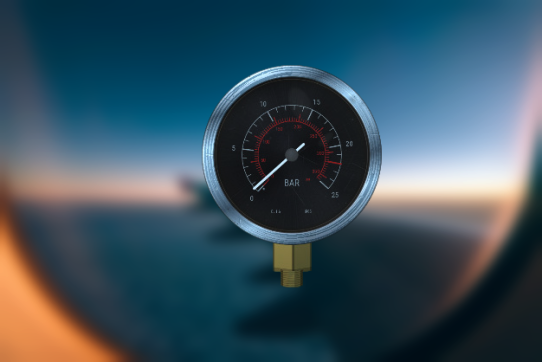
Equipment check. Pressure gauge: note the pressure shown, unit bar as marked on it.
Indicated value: 0.5 bar
